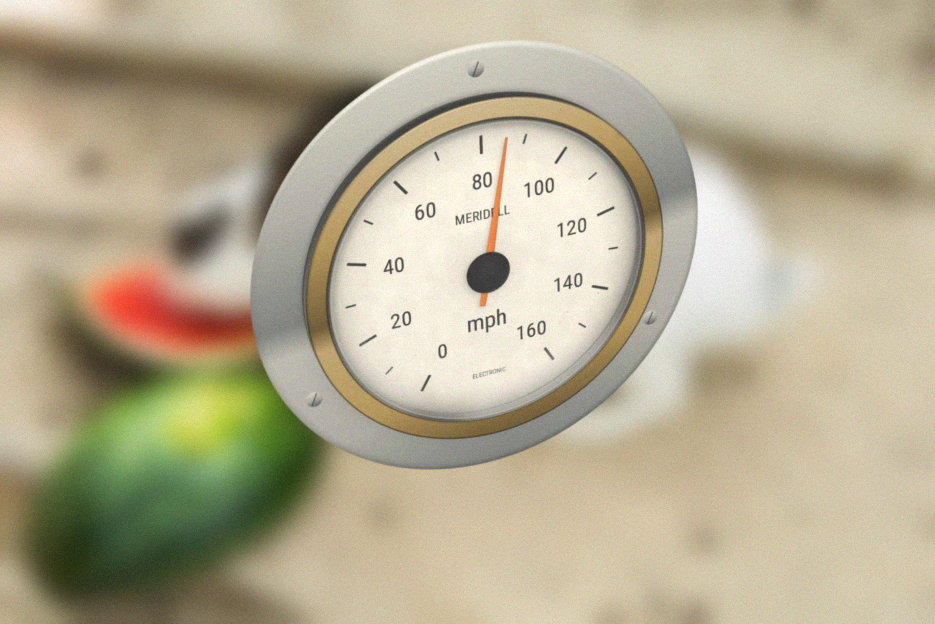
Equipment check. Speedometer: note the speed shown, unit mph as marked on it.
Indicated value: 85 mph
